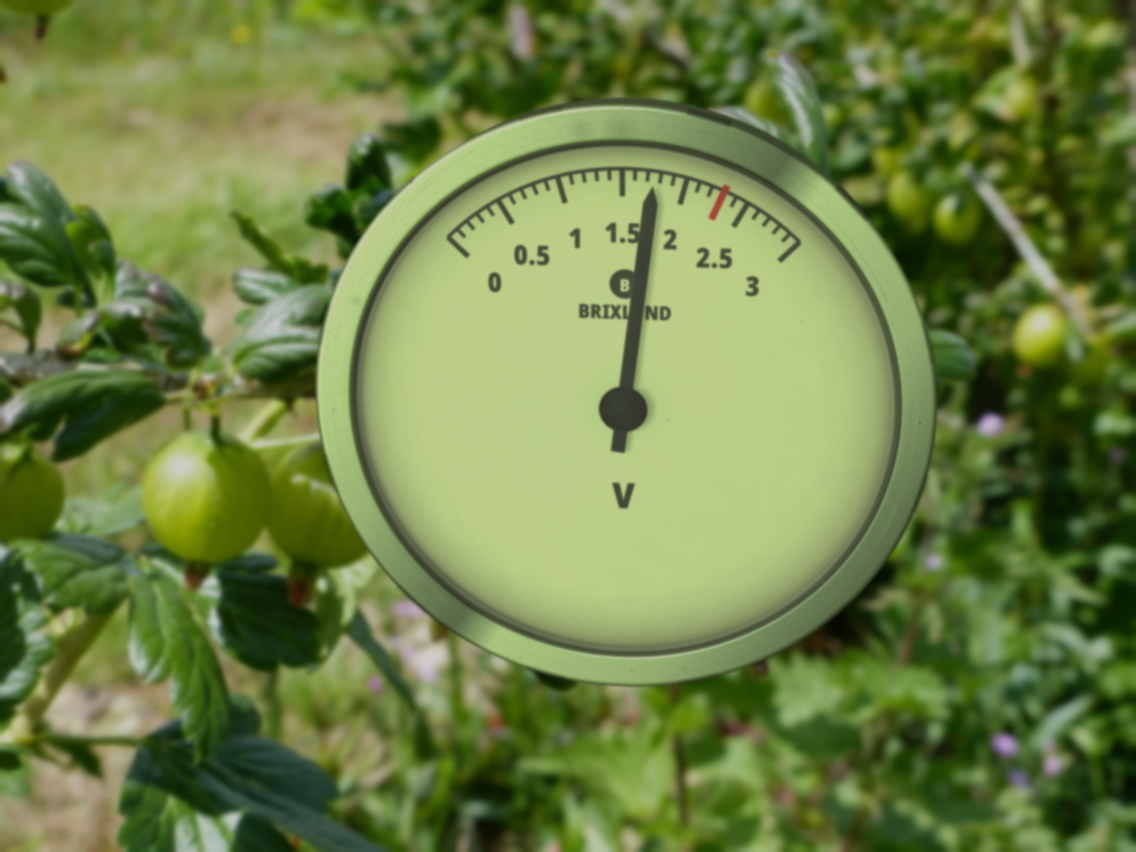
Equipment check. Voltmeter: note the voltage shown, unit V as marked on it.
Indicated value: 1.75 V
